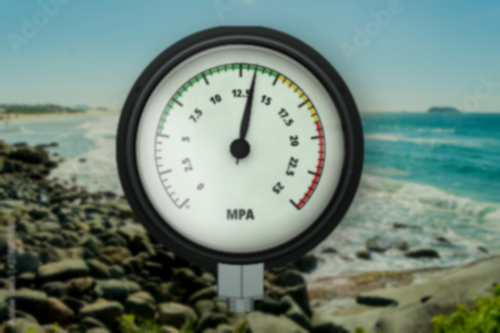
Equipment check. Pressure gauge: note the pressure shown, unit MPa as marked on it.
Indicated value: 13.5 MPa
